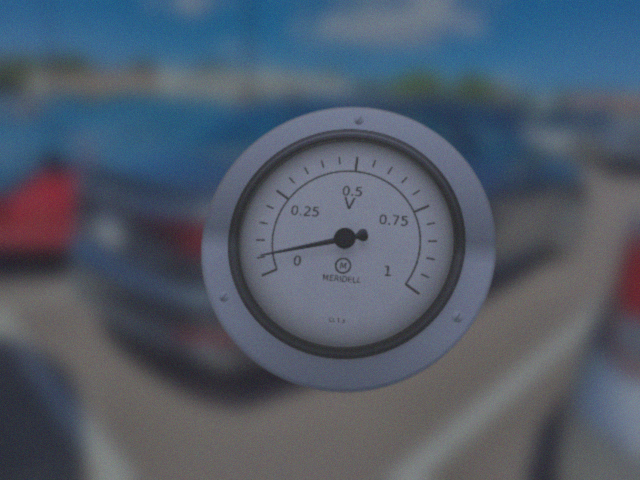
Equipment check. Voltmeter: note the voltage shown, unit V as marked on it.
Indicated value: 0.05 V
